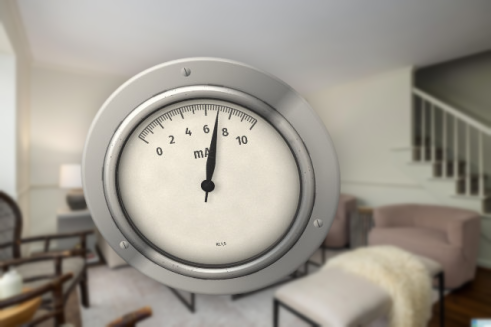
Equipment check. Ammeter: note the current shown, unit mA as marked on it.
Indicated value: 7 mA
